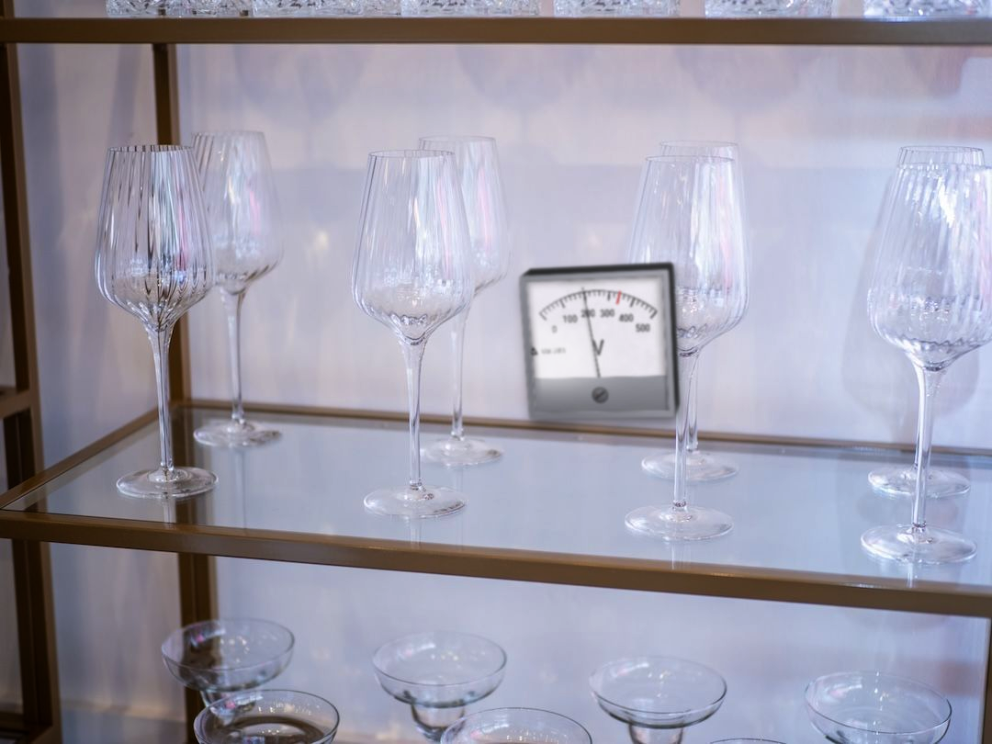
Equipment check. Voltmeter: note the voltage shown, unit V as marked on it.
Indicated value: 200 V
